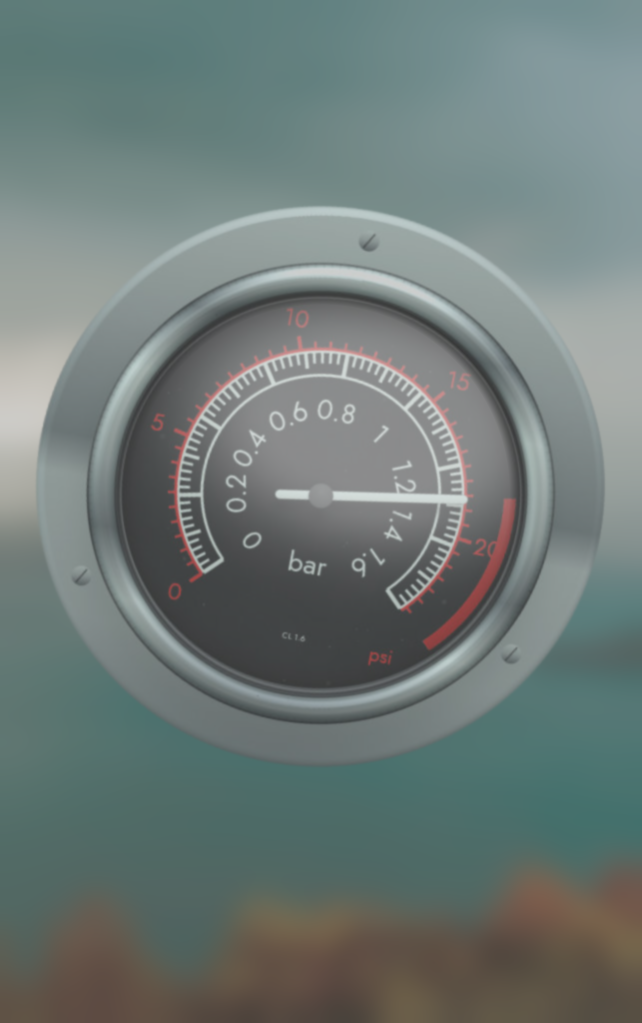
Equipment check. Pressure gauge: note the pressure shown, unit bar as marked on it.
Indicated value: 1.28 bar
